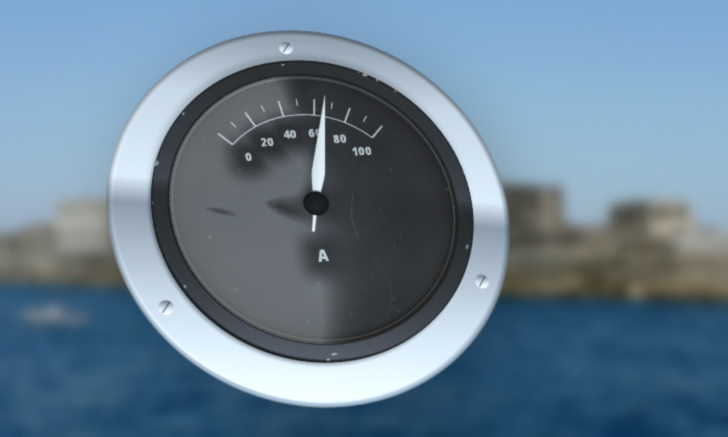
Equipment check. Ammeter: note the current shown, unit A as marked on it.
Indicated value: 65 A
